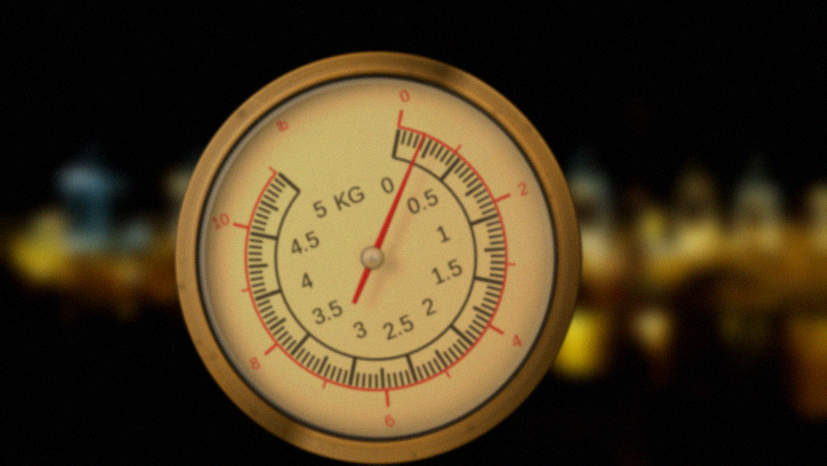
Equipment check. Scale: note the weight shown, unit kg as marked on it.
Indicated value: 0.2 kg
